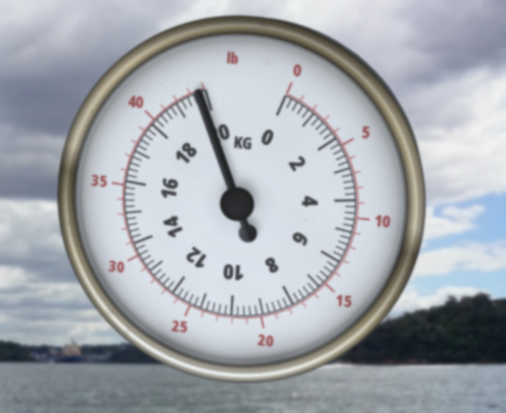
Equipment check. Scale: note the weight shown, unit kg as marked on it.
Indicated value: 19.8 kg
